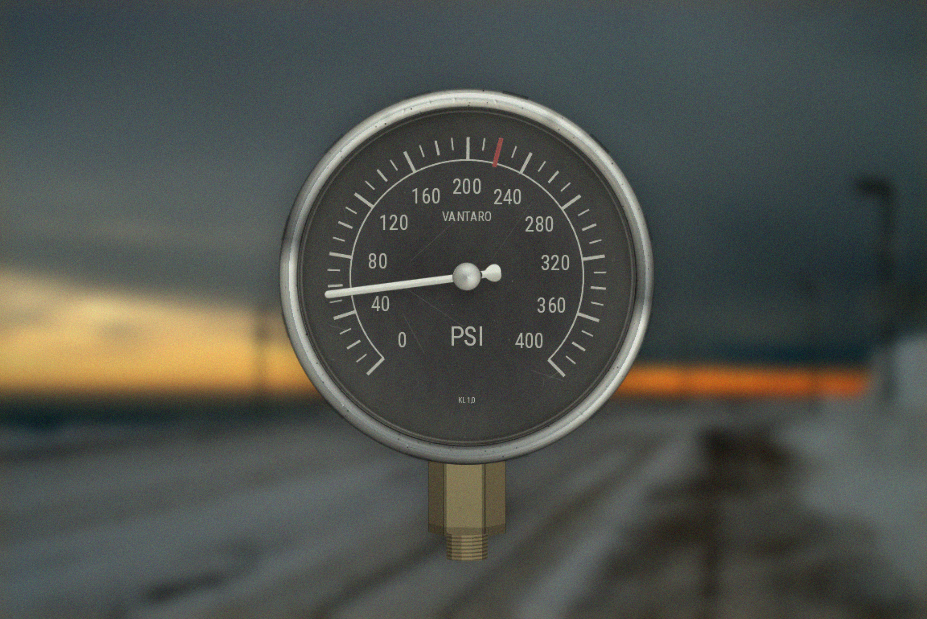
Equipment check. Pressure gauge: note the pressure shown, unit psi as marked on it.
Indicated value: 55 psi
